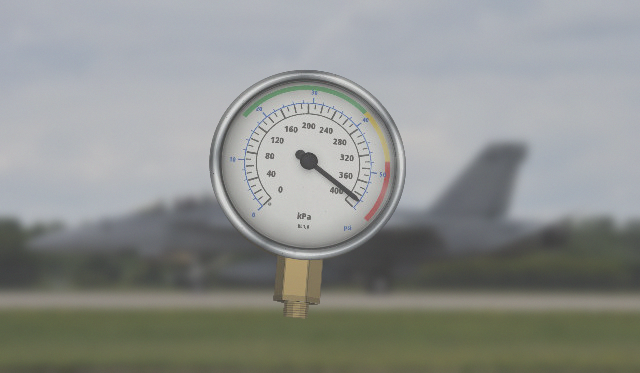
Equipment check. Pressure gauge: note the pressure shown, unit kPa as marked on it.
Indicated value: 390 kPa
